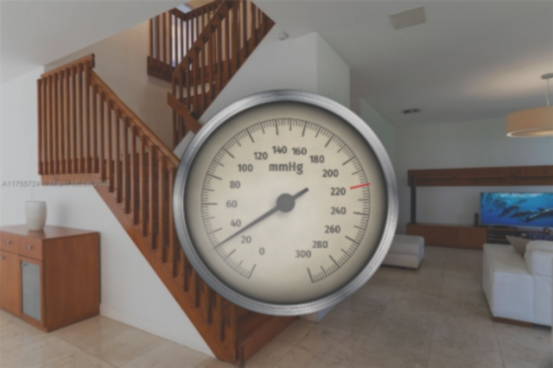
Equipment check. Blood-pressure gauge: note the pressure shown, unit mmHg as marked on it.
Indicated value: 30 mmHg
